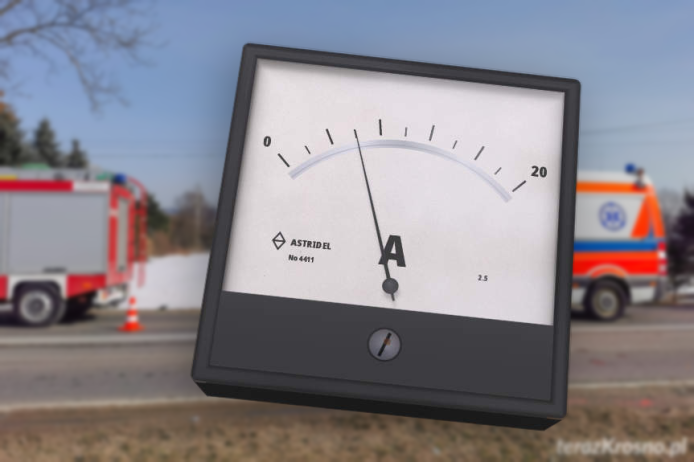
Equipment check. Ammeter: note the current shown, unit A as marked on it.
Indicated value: 6 A
